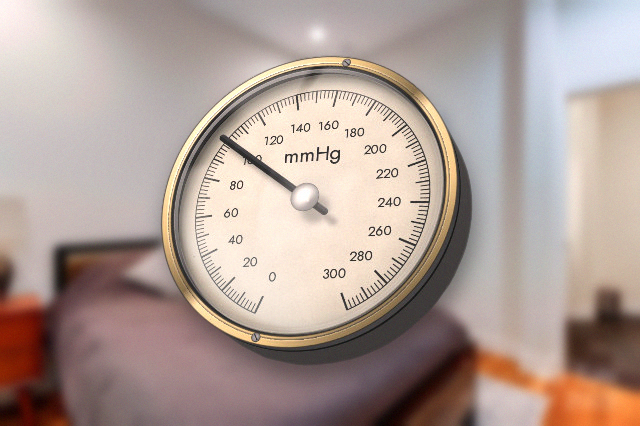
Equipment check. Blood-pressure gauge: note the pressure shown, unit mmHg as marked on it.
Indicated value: 100 mmHg
